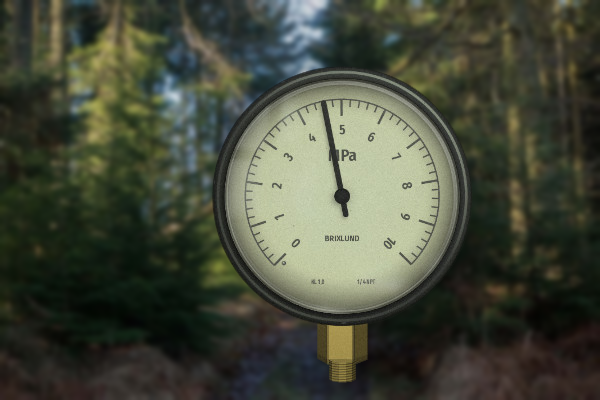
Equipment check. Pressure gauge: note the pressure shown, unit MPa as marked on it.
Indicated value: 4.6 MPa
